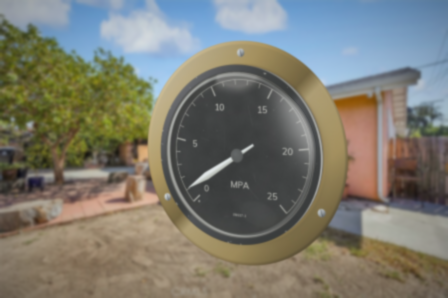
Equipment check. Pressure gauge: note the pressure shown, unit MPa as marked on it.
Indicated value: 1 MPa
